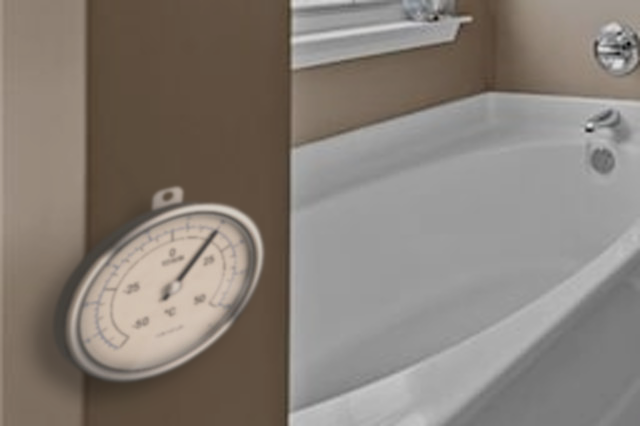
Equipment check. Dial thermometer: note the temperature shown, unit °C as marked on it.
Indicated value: 15 °C
